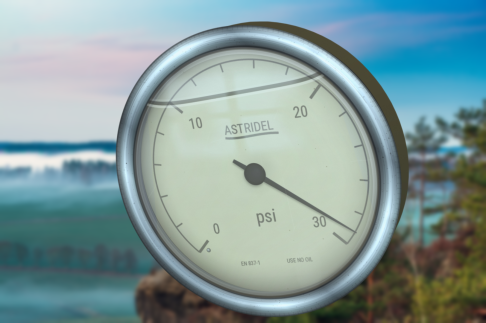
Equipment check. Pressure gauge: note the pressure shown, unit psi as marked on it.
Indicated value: 29 psi
